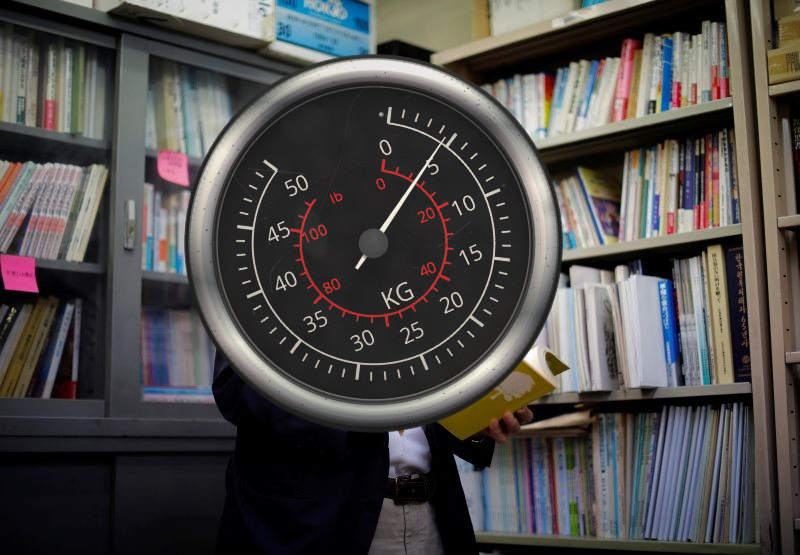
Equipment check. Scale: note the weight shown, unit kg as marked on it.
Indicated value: 4.5 kg
